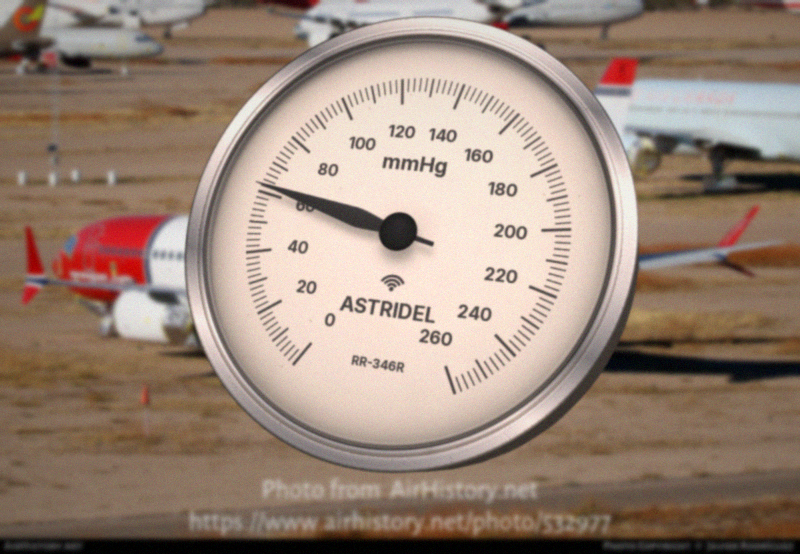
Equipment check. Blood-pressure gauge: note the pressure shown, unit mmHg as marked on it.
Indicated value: 62 mmHg
